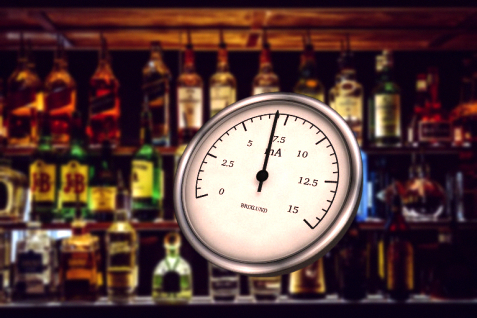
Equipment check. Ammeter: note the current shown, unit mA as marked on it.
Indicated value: 7 mA
